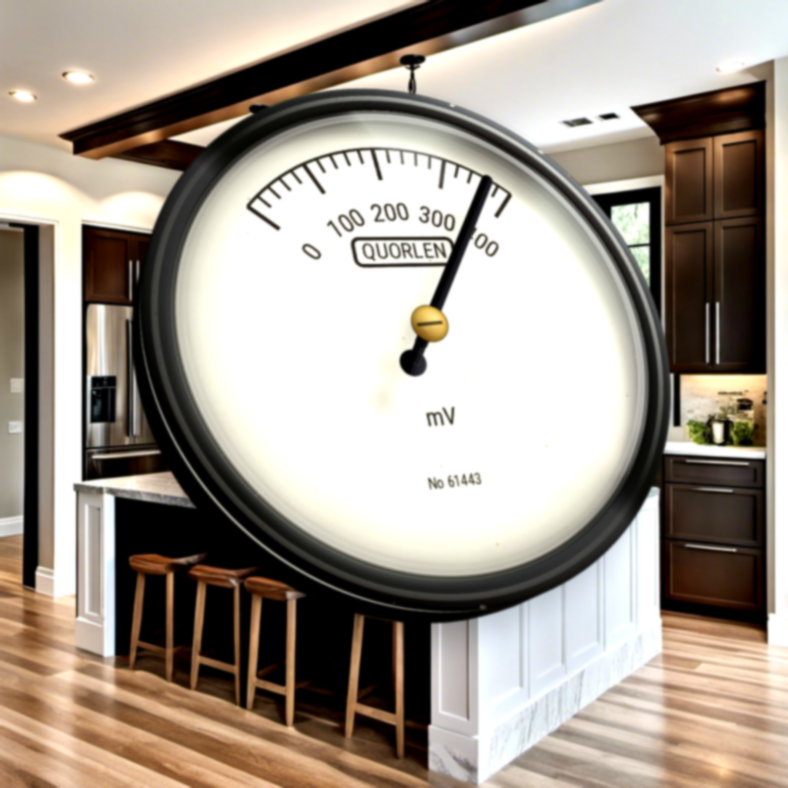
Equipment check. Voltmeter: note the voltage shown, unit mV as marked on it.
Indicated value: 360 mV
